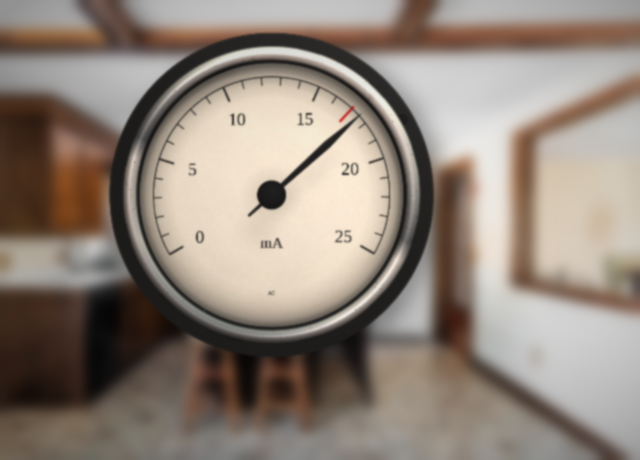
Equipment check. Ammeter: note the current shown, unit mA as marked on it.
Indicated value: 17.5 mA
